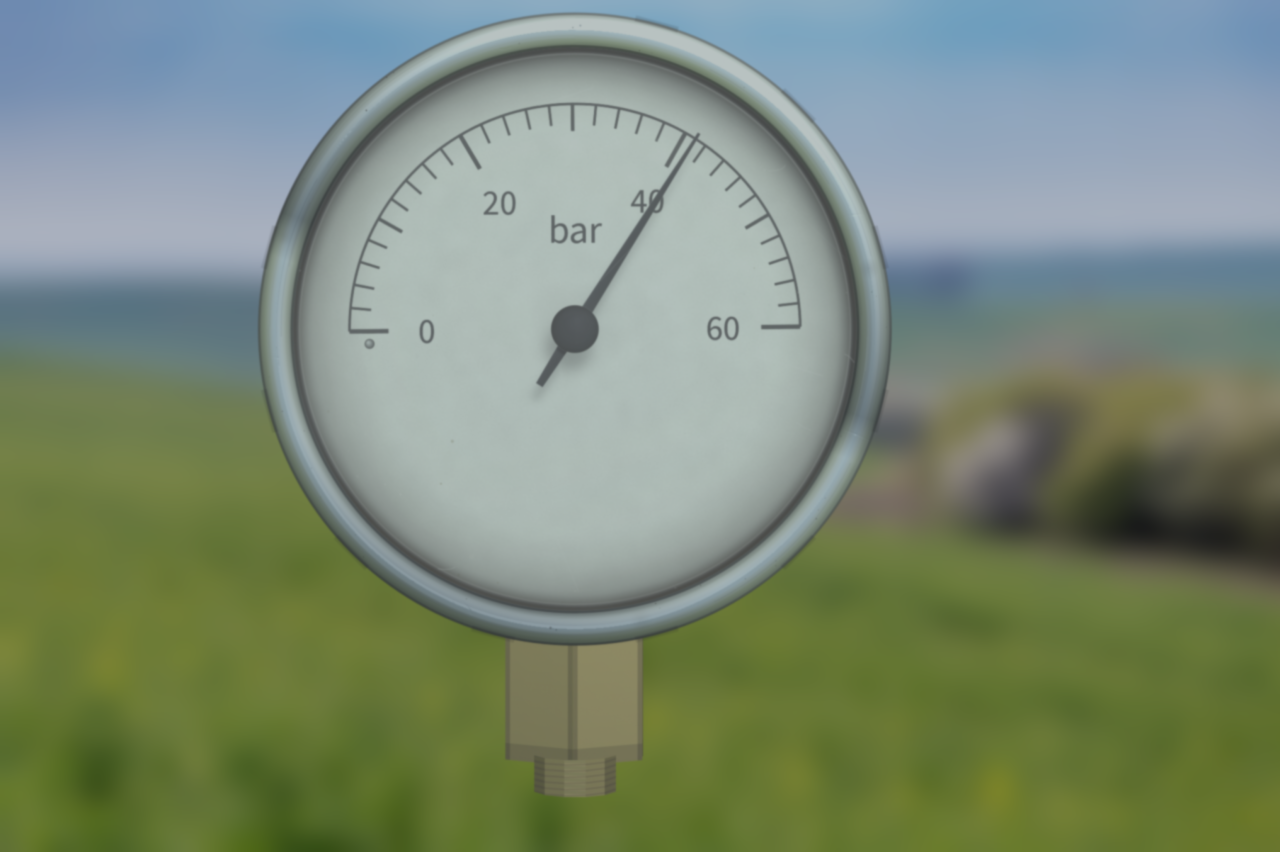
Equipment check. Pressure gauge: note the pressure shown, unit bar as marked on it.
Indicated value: 41 bar
